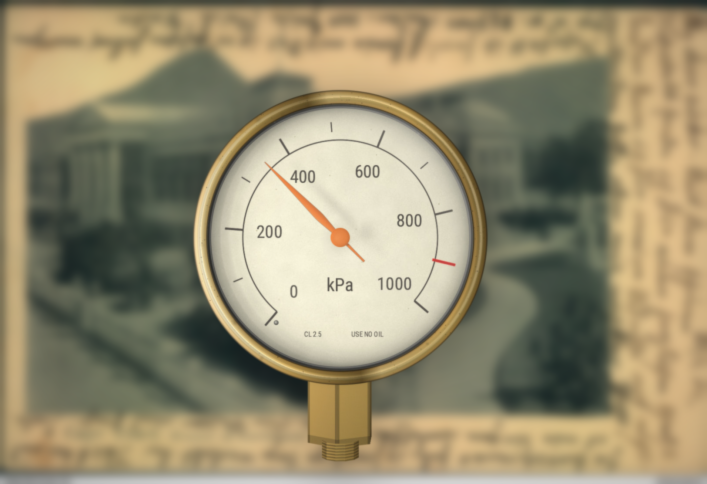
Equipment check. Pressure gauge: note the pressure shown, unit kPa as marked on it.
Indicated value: 350 kPa
